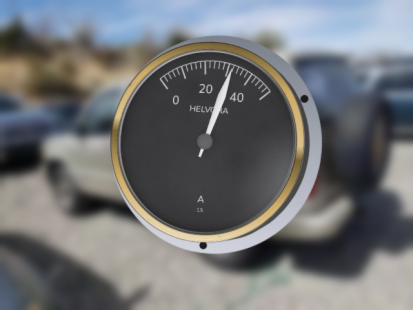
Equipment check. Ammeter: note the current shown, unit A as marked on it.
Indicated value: 32 A
